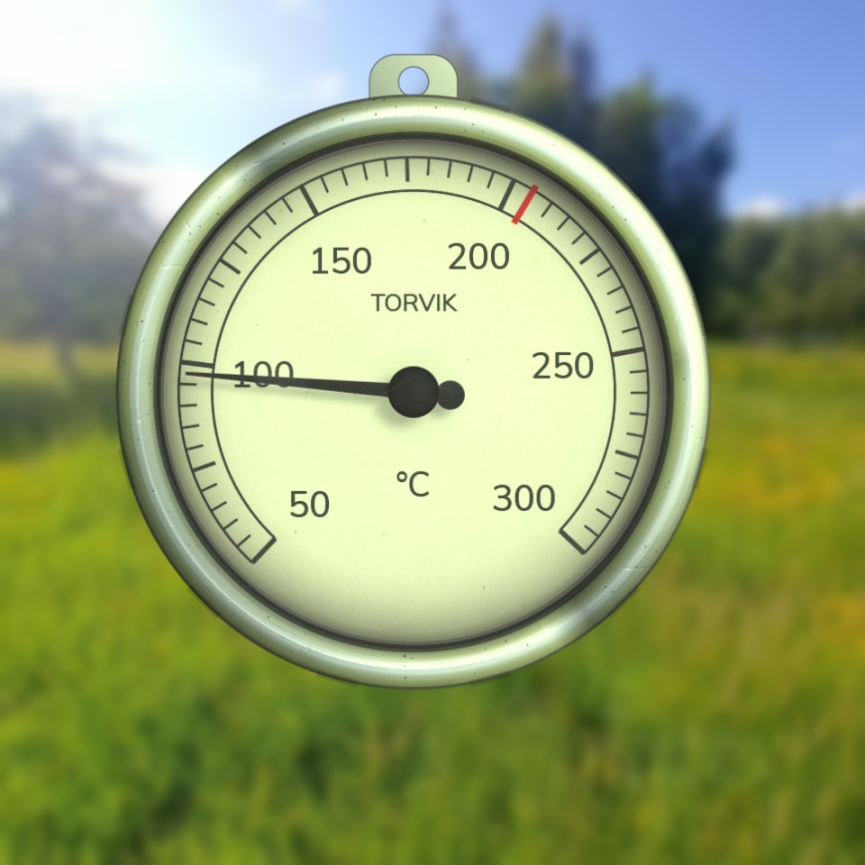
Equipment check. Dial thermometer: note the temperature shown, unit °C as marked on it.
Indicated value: 97.5 °C
